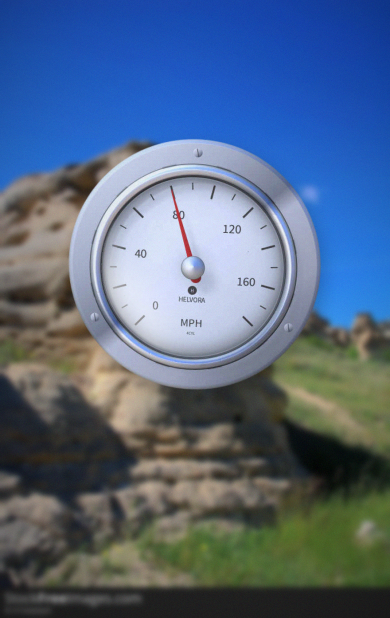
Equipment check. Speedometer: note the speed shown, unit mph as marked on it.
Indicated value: 80 mph
